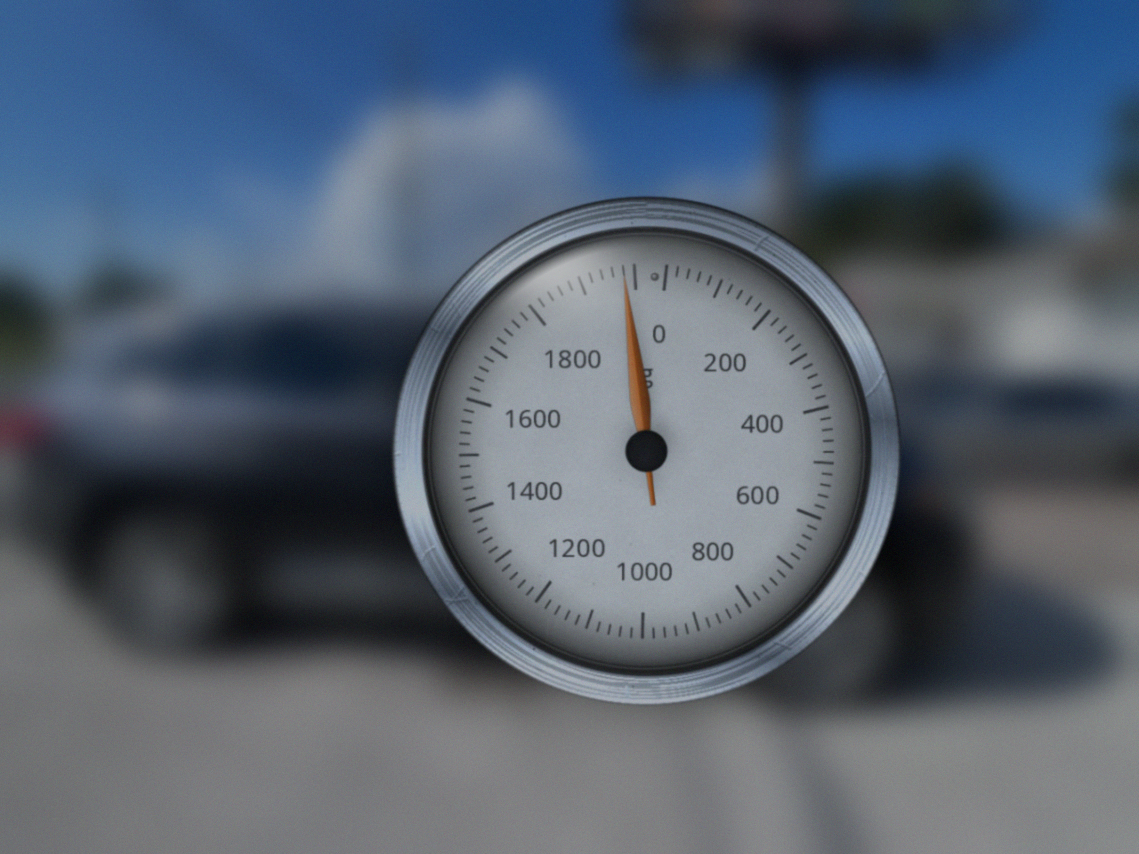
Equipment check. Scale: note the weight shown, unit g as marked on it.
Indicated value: 1980 g
